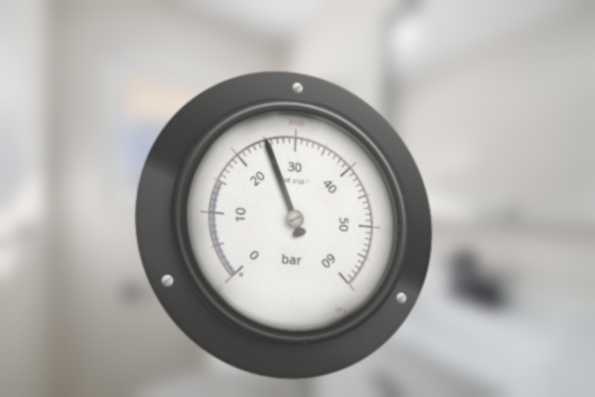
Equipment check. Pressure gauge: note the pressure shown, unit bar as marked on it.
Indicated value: 25 bar
